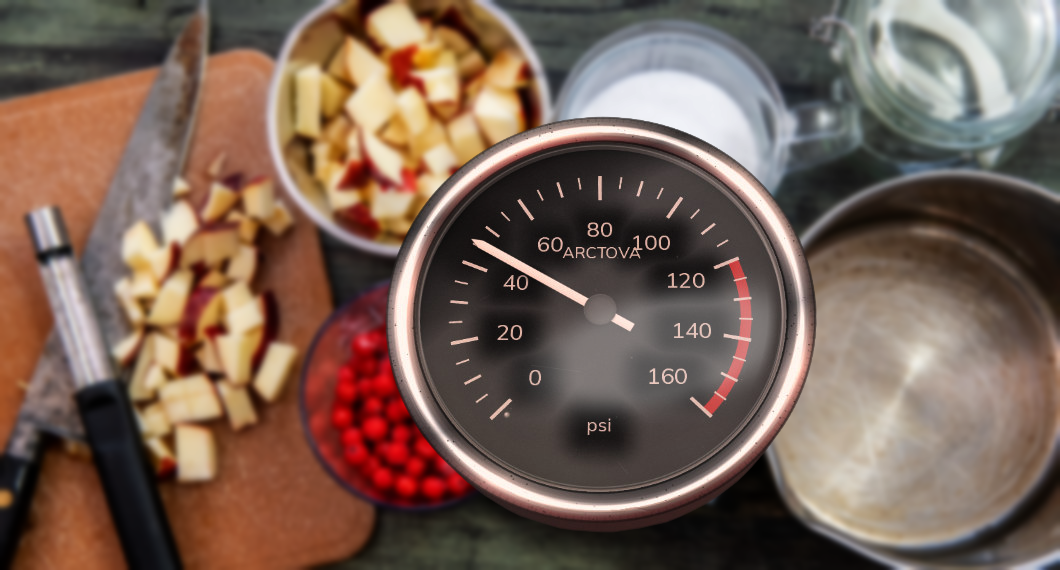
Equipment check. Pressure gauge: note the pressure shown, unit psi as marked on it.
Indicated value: 45 psi
